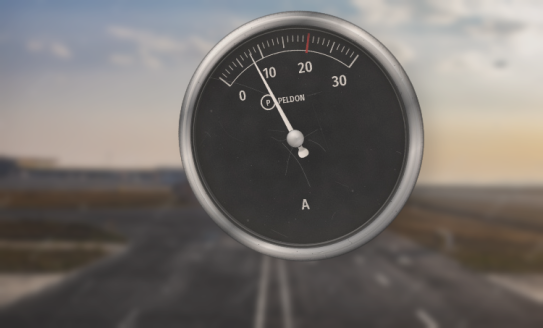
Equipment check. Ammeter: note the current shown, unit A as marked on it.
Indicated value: 8 A
